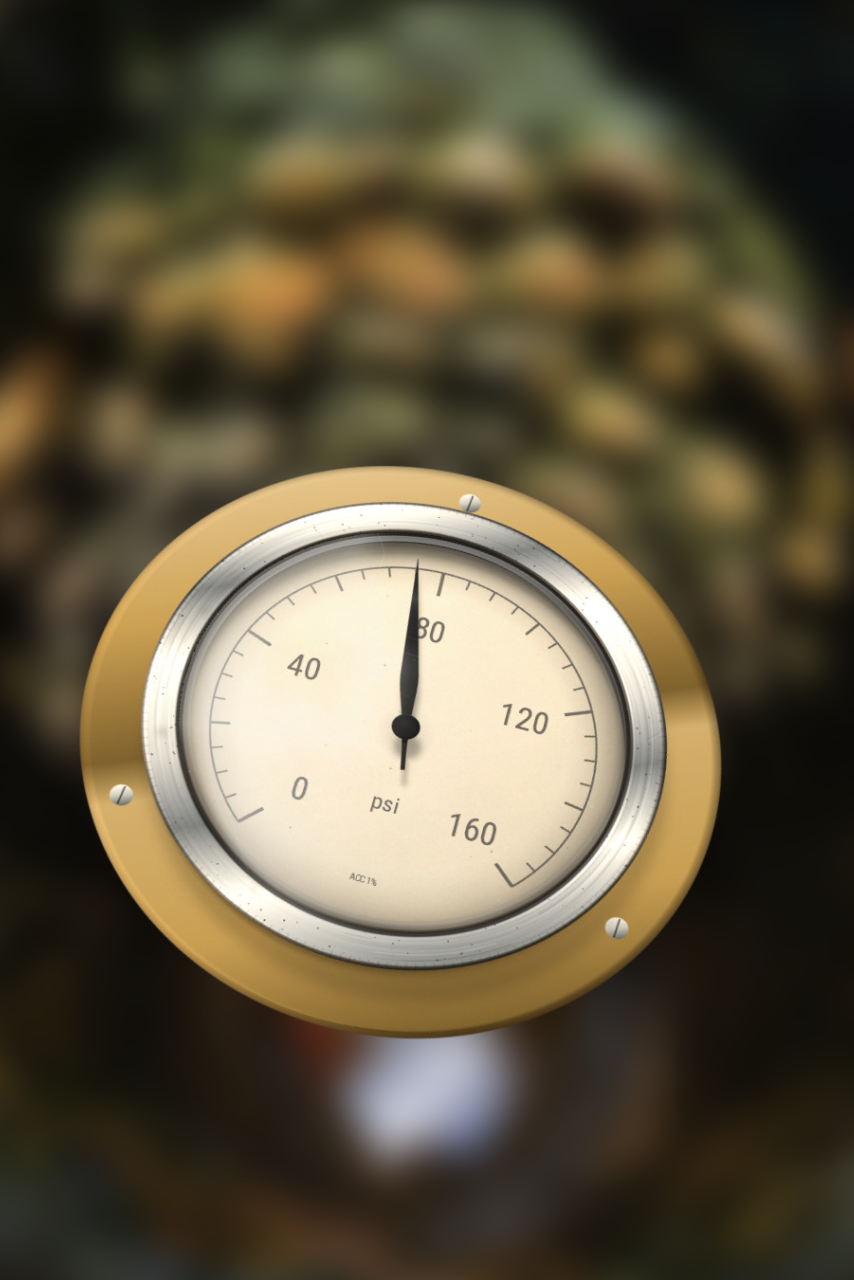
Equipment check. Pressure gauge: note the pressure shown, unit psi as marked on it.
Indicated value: 75 psi
